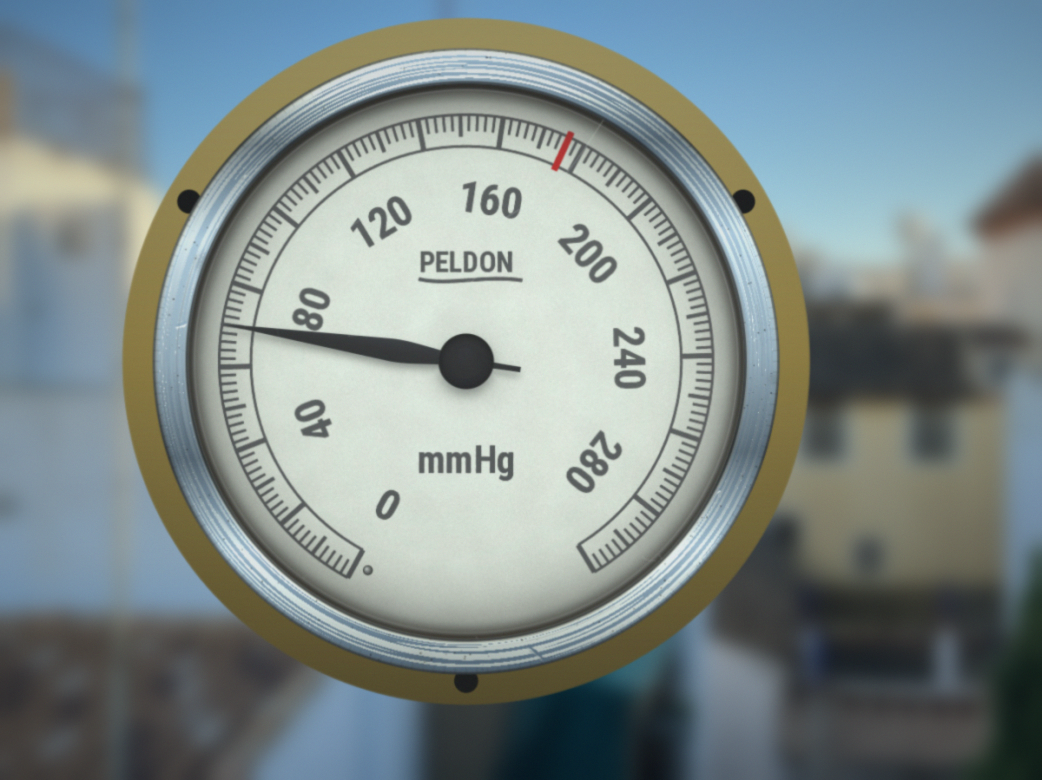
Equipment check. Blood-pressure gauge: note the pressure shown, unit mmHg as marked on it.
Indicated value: 70 mmHg
